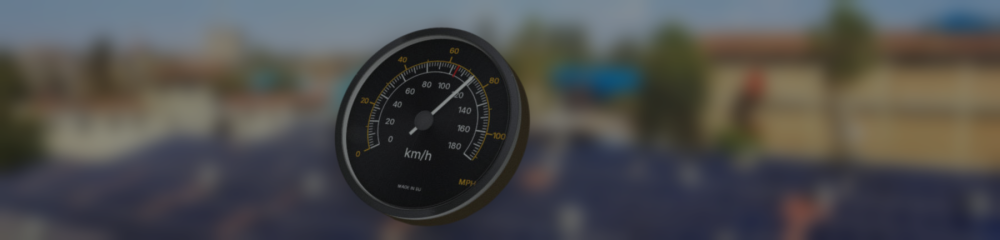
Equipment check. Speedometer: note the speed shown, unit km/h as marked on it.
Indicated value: 120 km/h
